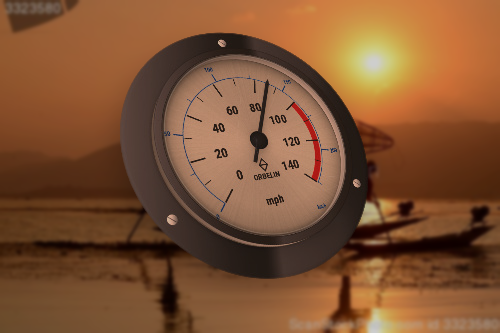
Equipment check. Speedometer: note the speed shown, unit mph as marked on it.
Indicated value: 85 mph
